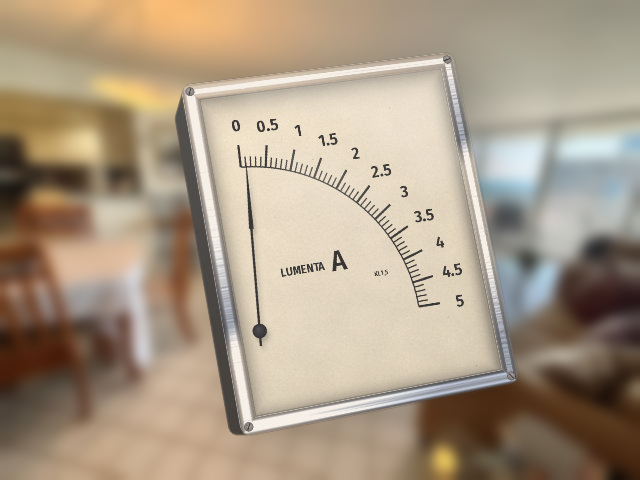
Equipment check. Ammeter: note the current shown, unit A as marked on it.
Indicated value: 0.1 A
